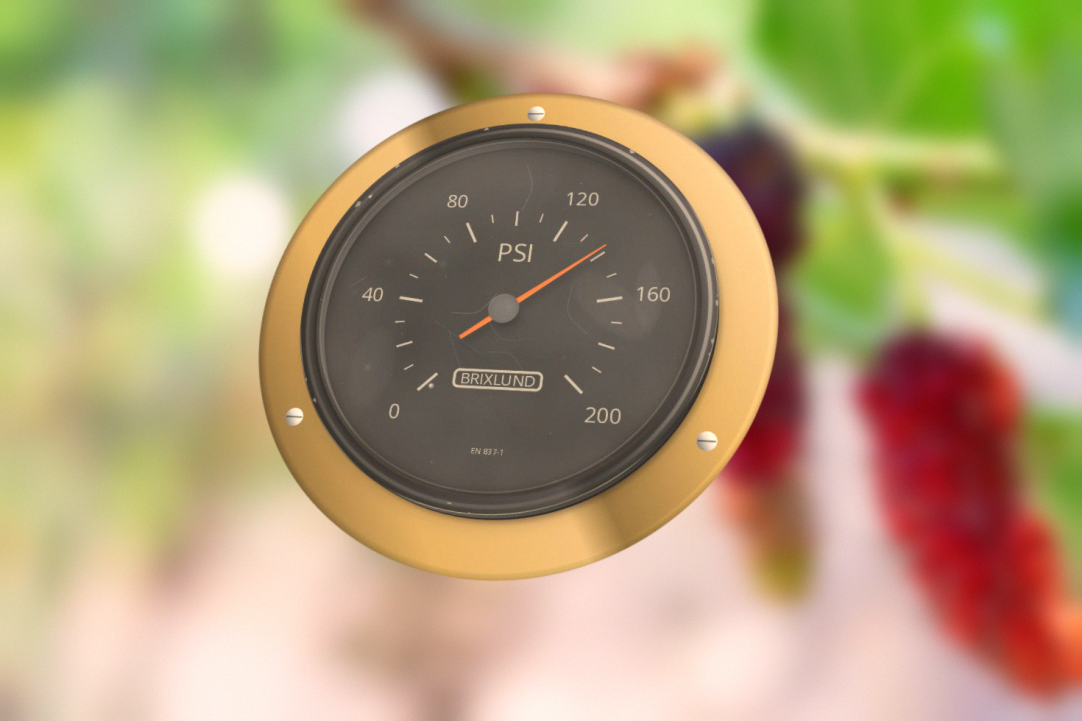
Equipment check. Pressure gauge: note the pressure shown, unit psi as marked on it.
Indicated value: 140 psi
